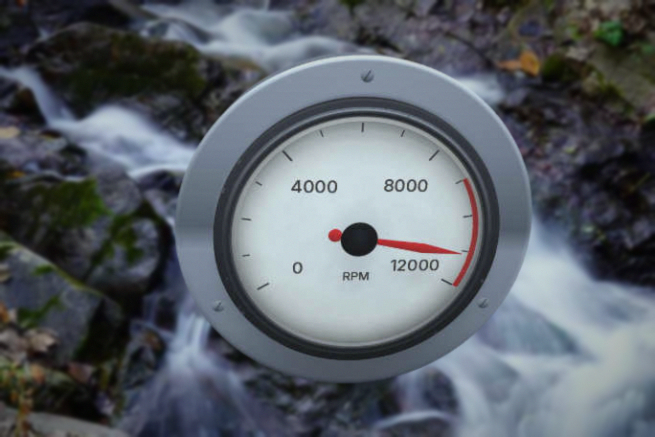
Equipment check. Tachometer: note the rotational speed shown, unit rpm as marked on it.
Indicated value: 11000 rpm
